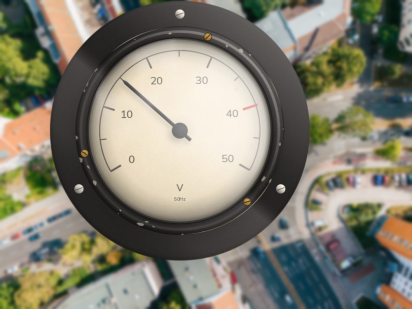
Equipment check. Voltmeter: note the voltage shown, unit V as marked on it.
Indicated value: 15 V
